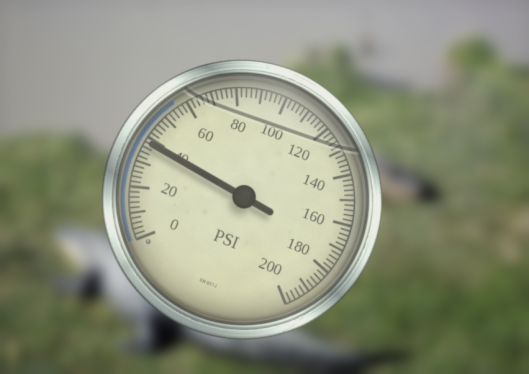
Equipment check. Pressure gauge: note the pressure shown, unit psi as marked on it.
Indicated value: 38 psi
